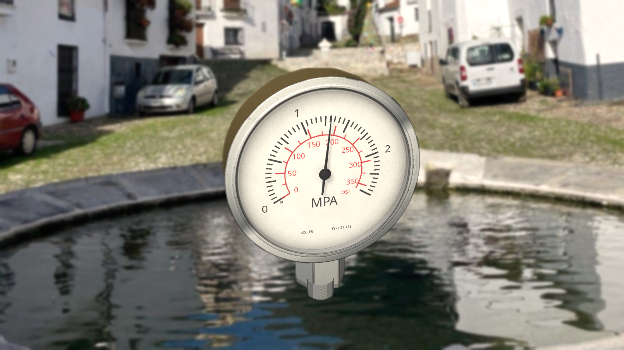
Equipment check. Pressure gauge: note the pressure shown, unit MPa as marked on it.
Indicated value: 1.3 MPa
